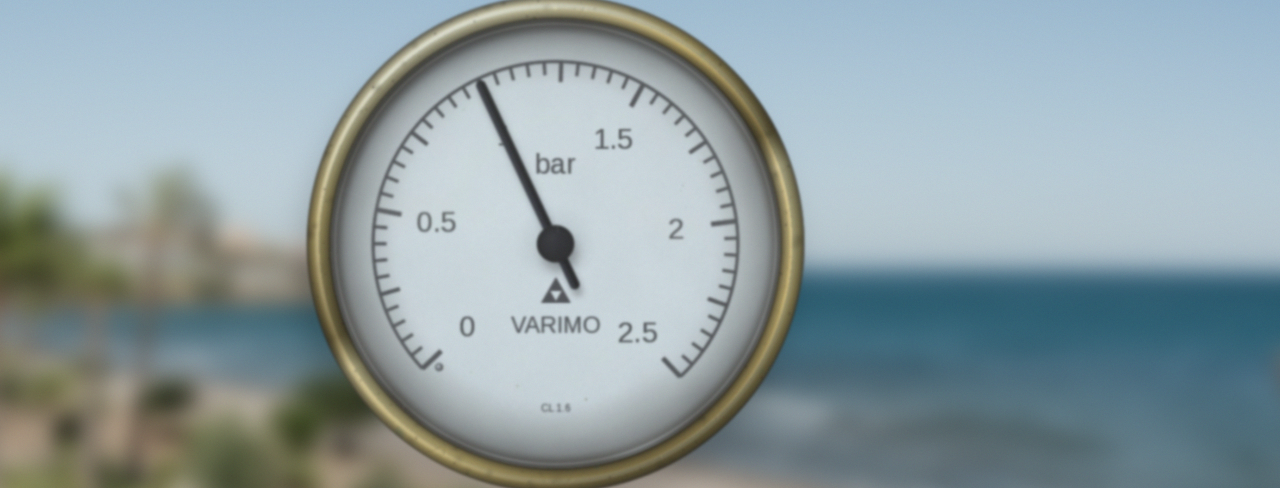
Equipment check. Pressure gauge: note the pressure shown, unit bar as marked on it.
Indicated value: 1 bar
